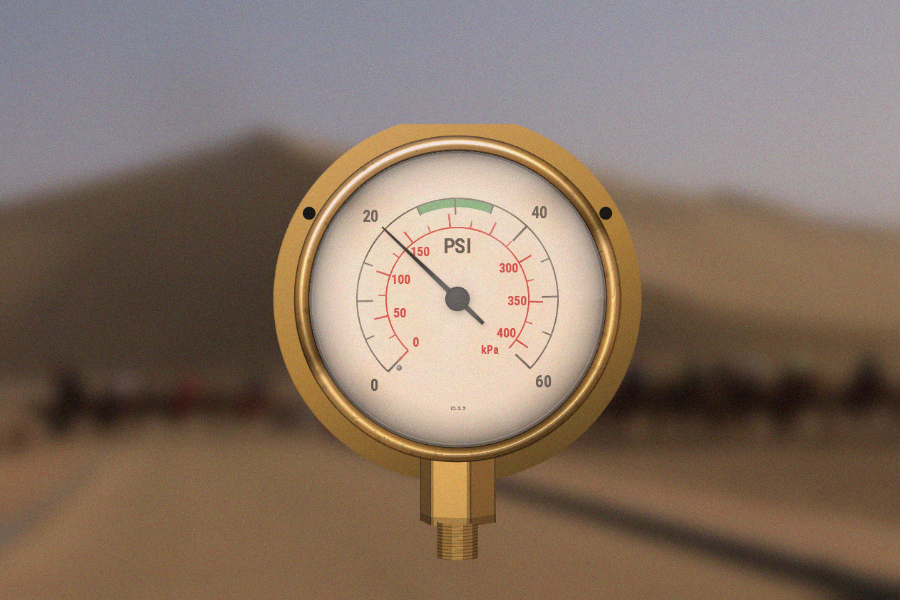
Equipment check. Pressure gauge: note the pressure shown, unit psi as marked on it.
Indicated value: 20 psi
